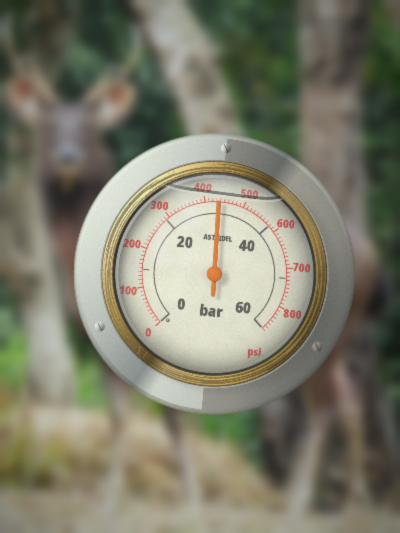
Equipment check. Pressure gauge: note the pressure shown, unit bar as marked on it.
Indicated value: 30 bar
